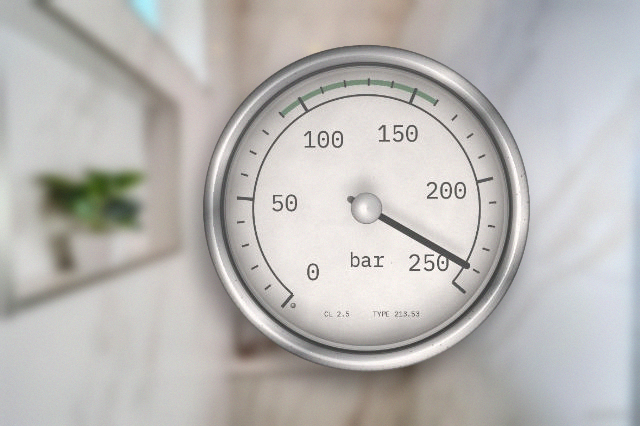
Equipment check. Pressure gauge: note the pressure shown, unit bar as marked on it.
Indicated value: 240 bar
